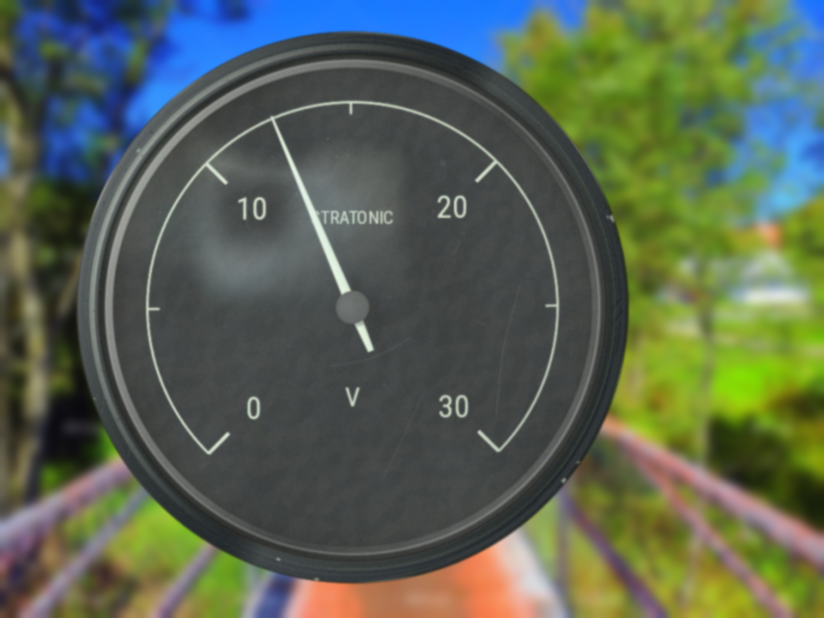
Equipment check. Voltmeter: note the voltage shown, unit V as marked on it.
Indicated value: 12.5 V
